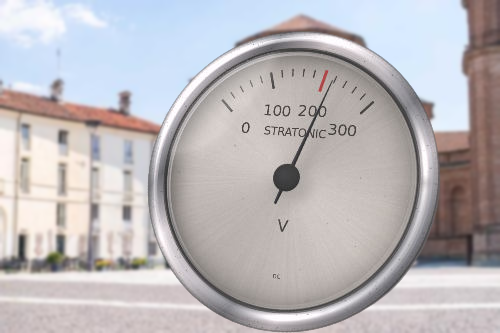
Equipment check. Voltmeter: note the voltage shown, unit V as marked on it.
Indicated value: 220 V
